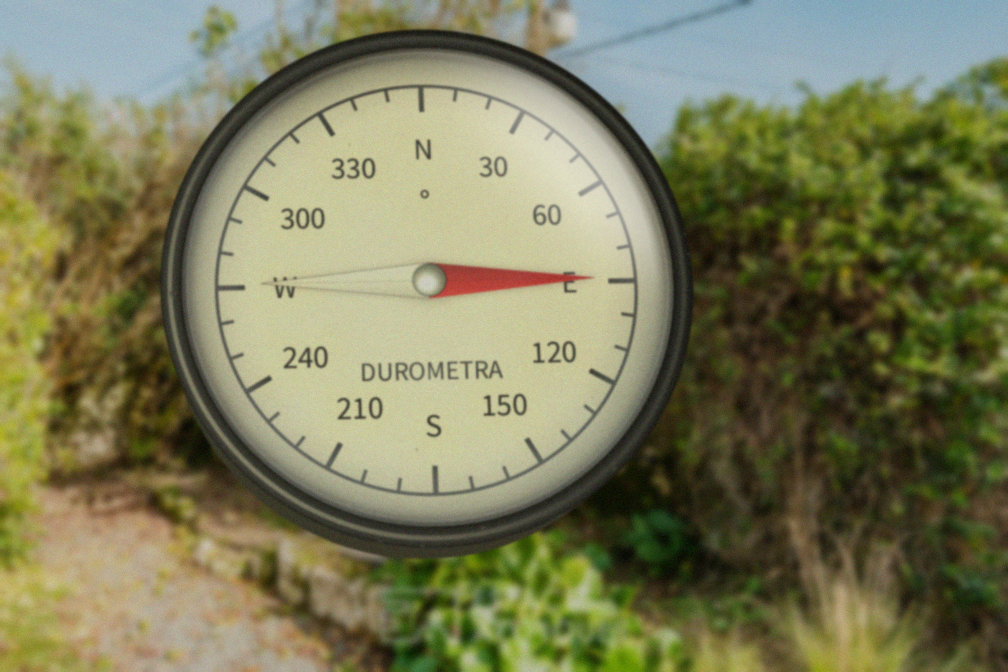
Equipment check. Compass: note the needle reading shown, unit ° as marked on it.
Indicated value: 90 °
